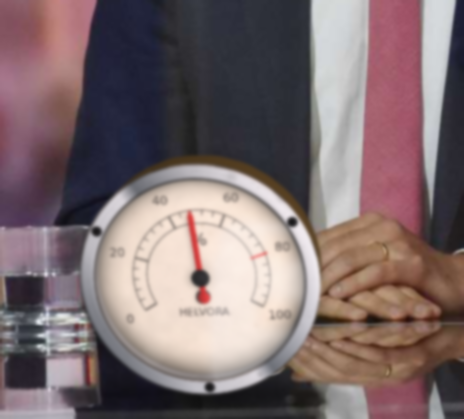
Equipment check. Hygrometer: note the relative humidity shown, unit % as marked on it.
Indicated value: 48 %
